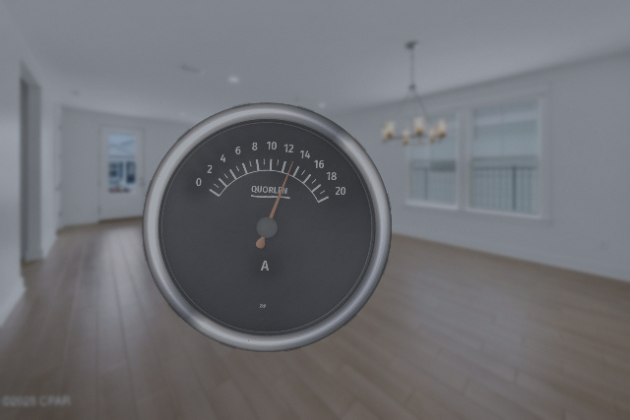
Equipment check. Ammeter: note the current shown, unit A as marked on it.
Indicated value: 13 A
